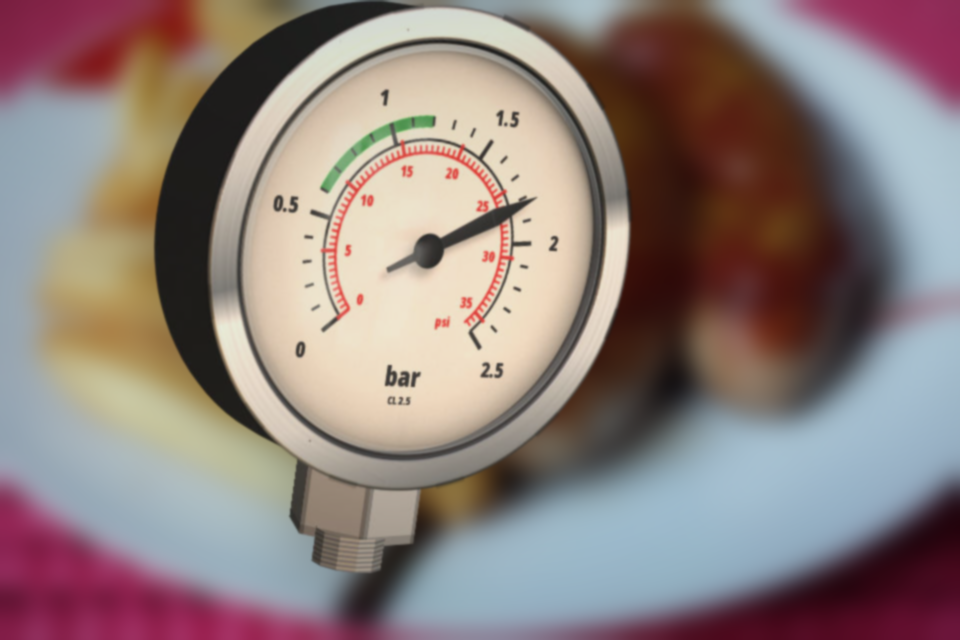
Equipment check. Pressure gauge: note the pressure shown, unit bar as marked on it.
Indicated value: 1.8 bar
